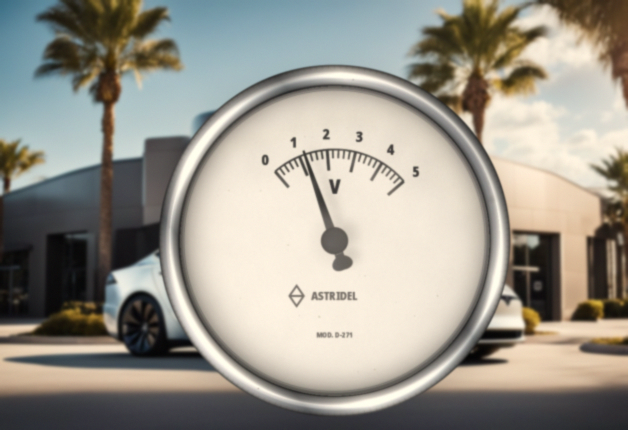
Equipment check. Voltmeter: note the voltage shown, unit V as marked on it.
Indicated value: 1.2 V
